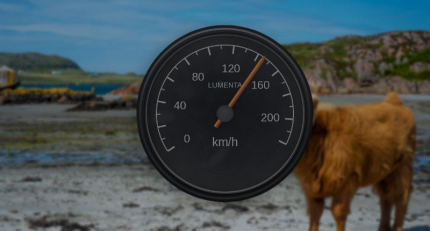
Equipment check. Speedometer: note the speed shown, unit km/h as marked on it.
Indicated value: 145 km/h
